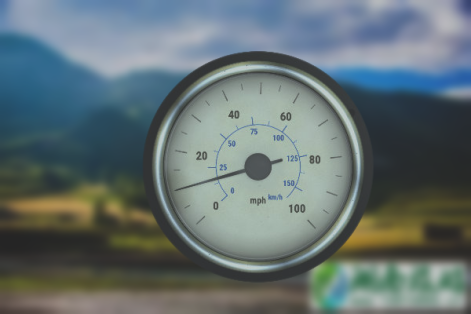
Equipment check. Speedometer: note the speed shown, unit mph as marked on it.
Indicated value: 10 mph
